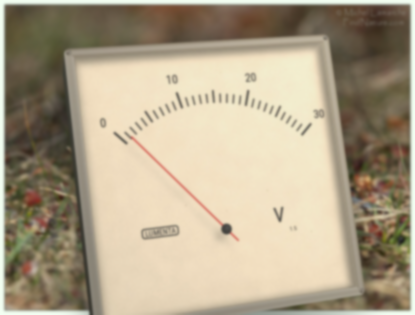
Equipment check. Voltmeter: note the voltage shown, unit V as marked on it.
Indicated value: 1 V
